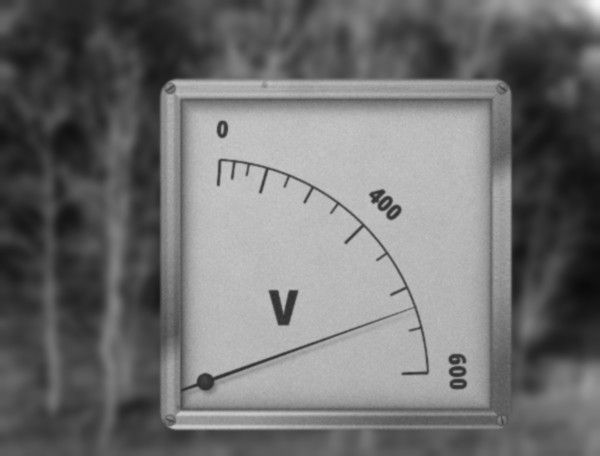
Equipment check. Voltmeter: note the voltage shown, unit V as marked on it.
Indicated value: 525 V
